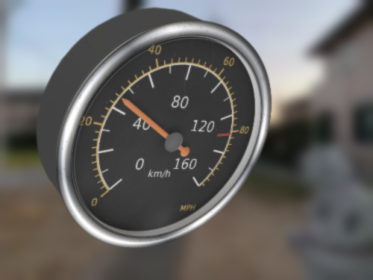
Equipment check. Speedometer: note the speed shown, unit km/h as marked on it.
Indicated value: 45 km/h
